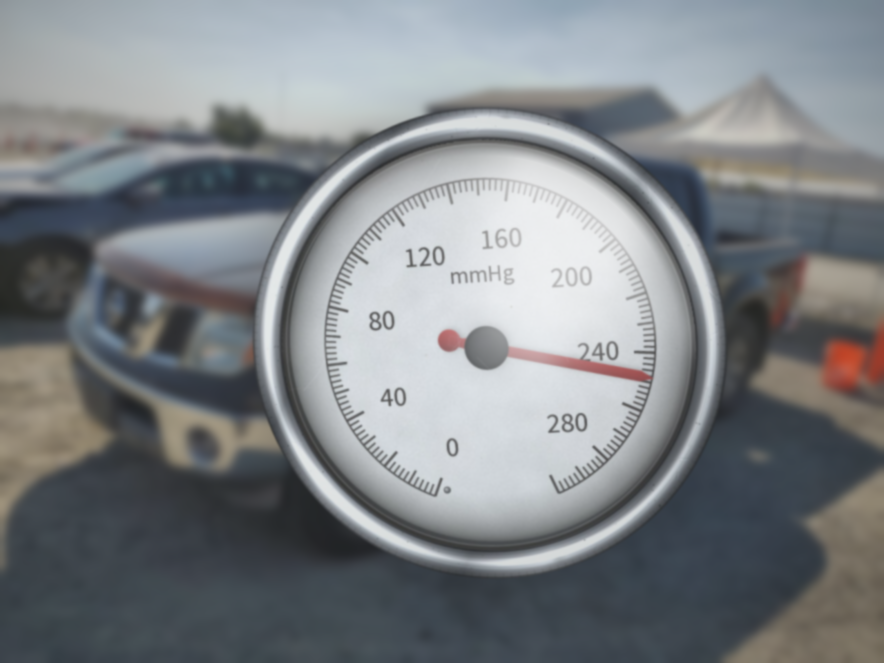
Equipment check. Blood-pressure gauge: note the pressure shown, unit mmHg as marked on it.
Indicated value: 248 mmHg
